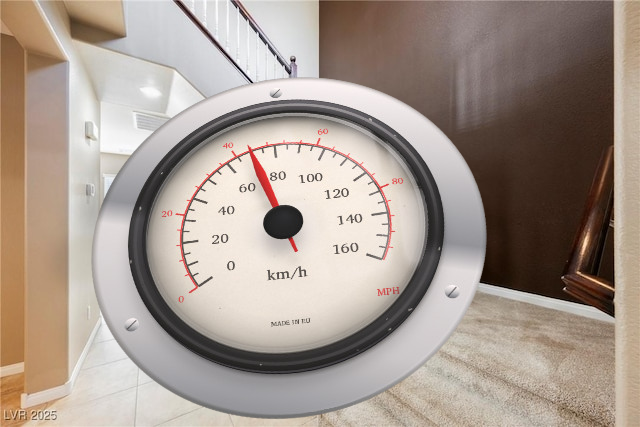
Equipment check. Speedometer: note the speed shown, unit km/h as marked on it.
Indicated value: 70 km/h
